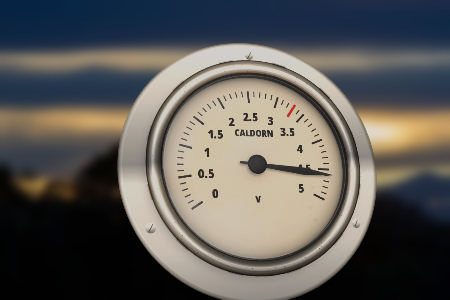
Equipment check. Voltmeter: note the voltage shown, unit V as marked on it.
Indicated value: 4.6 V
